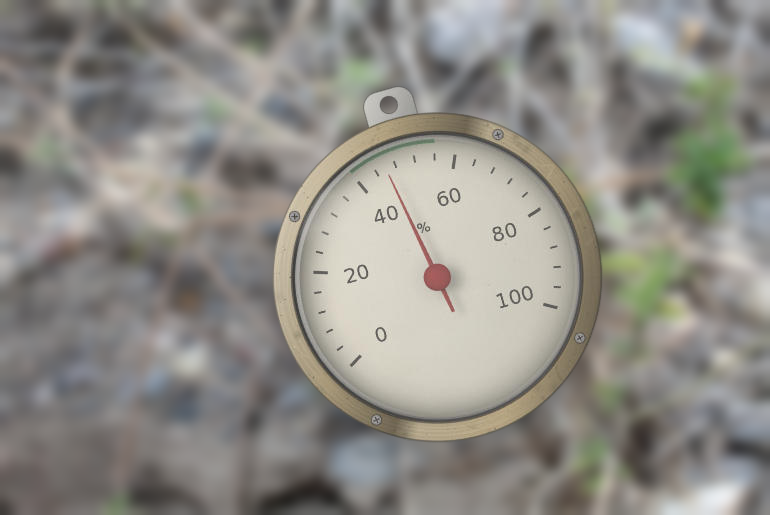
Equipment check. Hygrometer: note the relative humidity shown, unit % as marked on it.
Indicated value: 46 %
